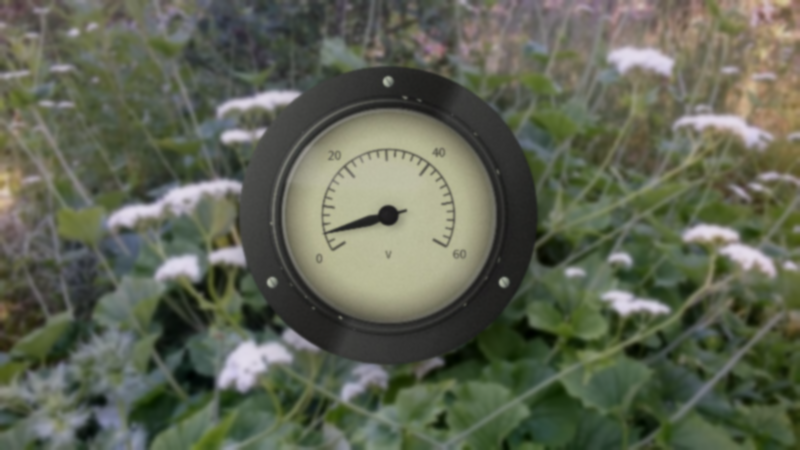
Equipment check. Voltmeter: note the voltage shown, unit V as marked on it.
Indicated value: 4 V
